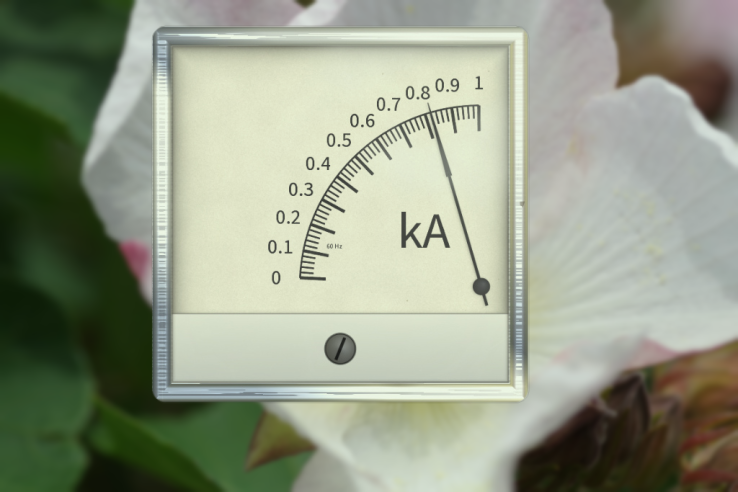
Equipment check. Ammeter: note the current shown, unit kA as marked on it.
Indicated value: 0.82 kA
